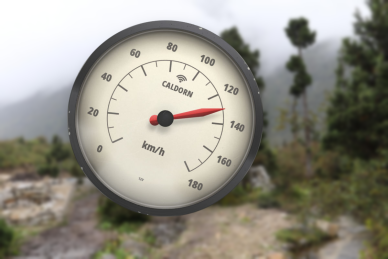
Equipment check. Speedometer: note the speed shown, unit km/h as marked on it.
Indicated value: 130 km/h
